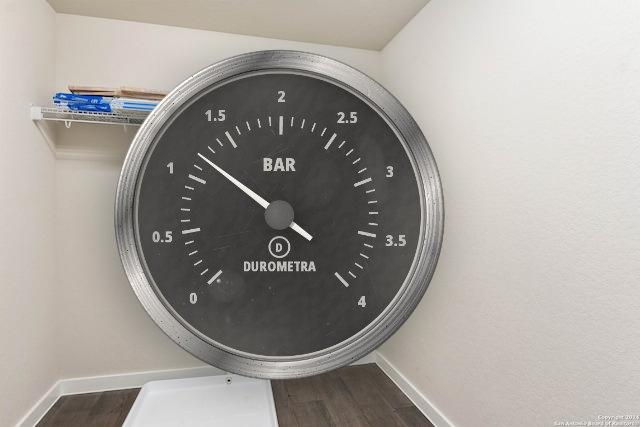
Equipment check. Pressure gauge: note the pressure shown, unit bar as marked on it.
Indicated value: 1.2 bar
